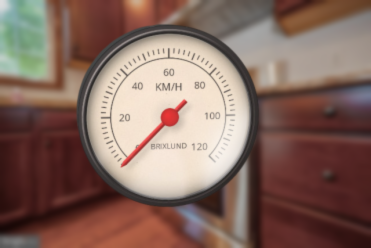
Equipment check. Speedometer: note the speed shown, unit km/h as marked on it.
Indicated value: 0 km/h
